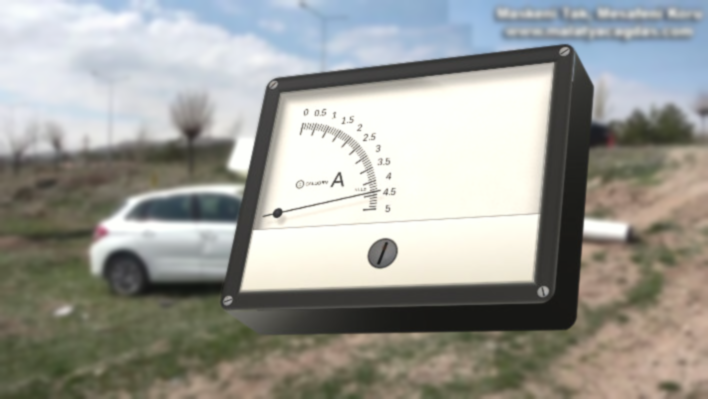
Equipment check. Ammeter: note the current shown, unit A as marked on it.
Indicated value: 4.5 A
